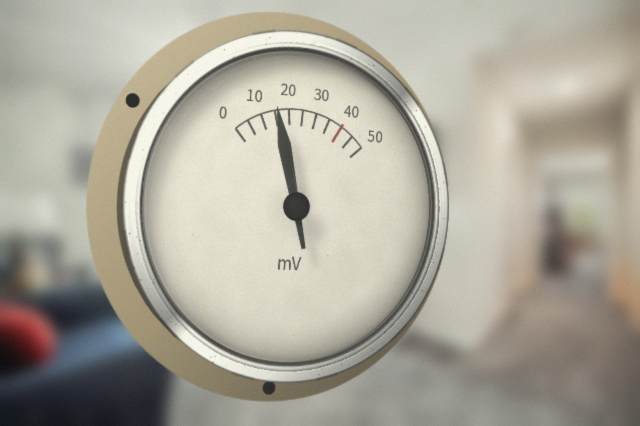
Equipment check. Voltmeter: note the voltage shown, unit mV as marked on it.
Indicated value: 15 mV
